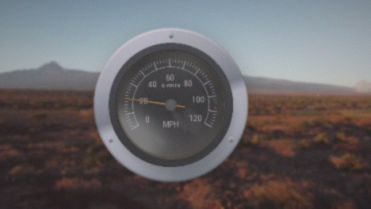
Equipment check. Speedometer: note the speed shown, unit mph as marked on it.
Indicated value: 20 mph
